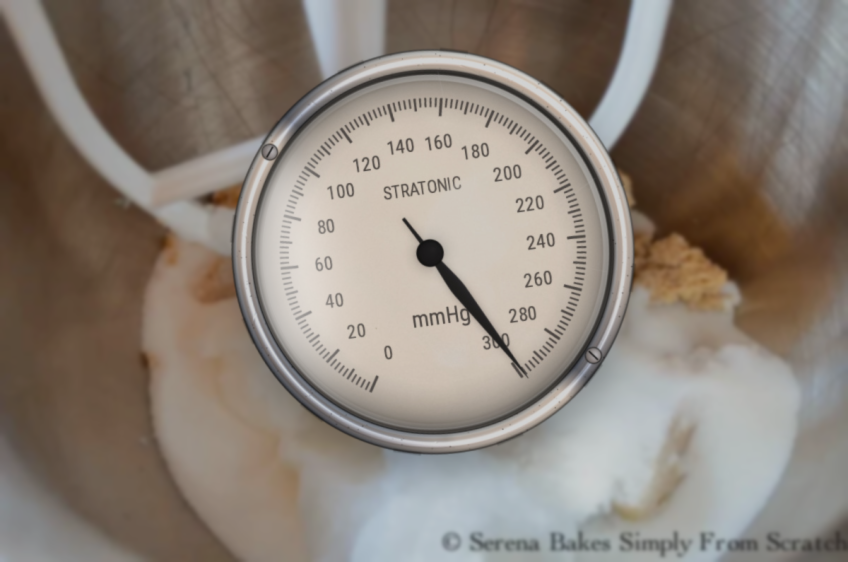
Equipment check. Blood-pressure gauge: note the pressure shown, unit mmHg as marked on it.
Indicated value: 298 mmHg
